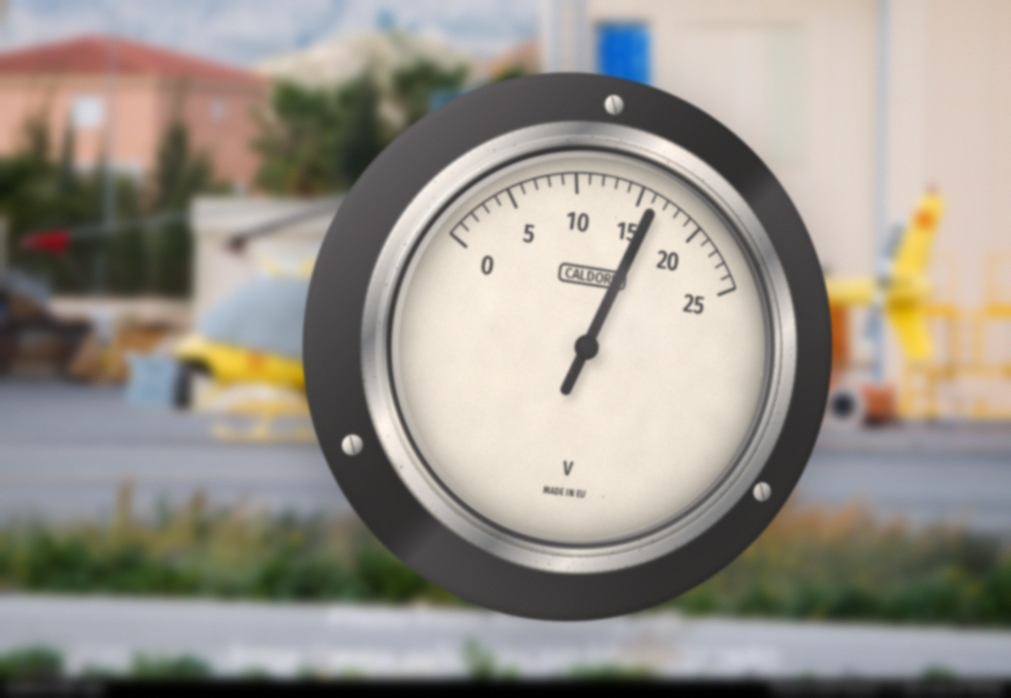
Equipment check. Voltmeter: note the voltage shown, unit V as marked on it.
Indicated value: 16 V
